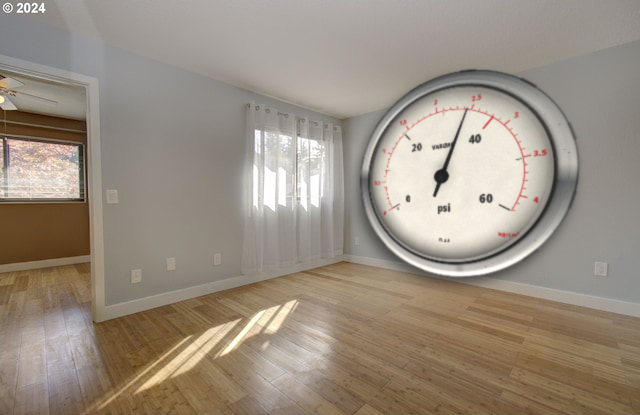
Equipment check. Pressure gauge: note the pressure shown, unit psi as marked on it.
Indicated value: 35 psi
